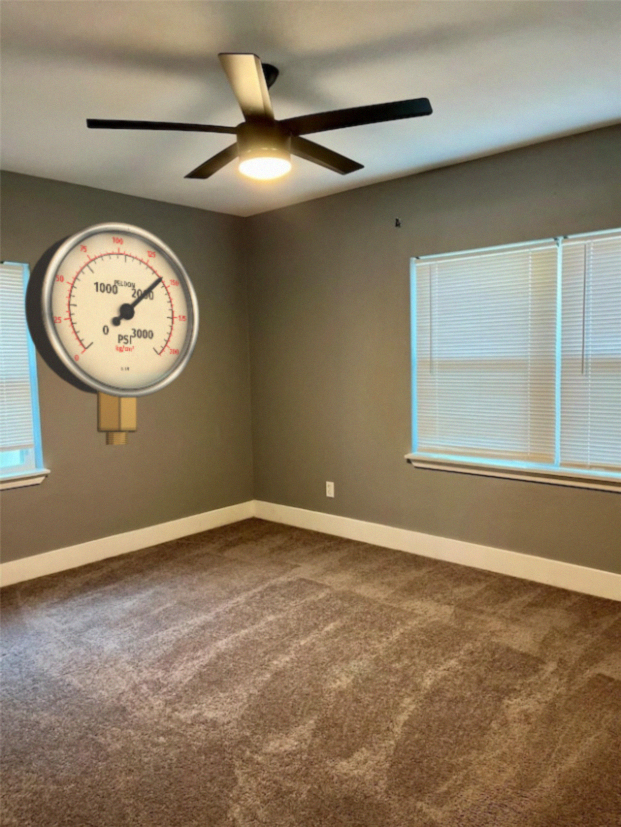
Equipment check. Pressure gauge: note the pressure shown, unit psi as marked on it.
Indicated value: 2000 psi
